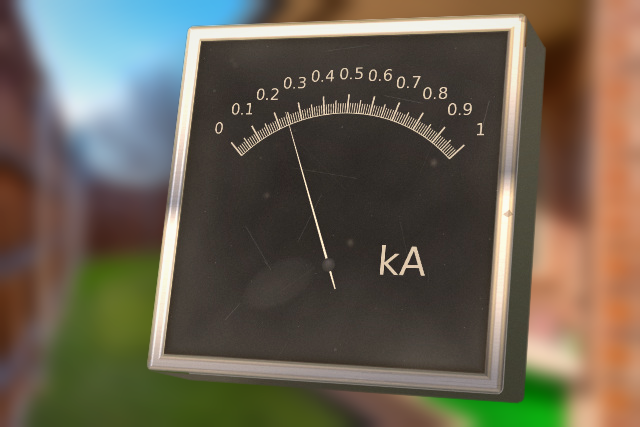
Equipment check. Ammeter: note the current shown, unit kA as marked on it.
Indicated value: 0.25 kA
